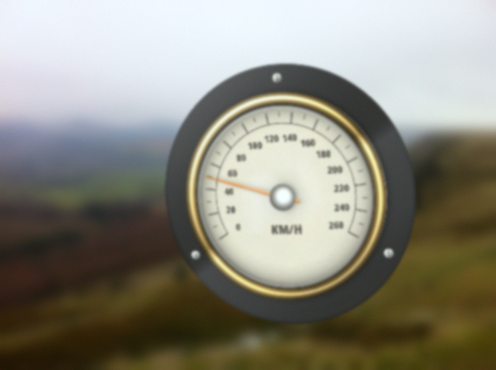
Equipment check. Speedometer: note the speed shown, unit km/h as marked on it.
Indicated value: 50 km/h
